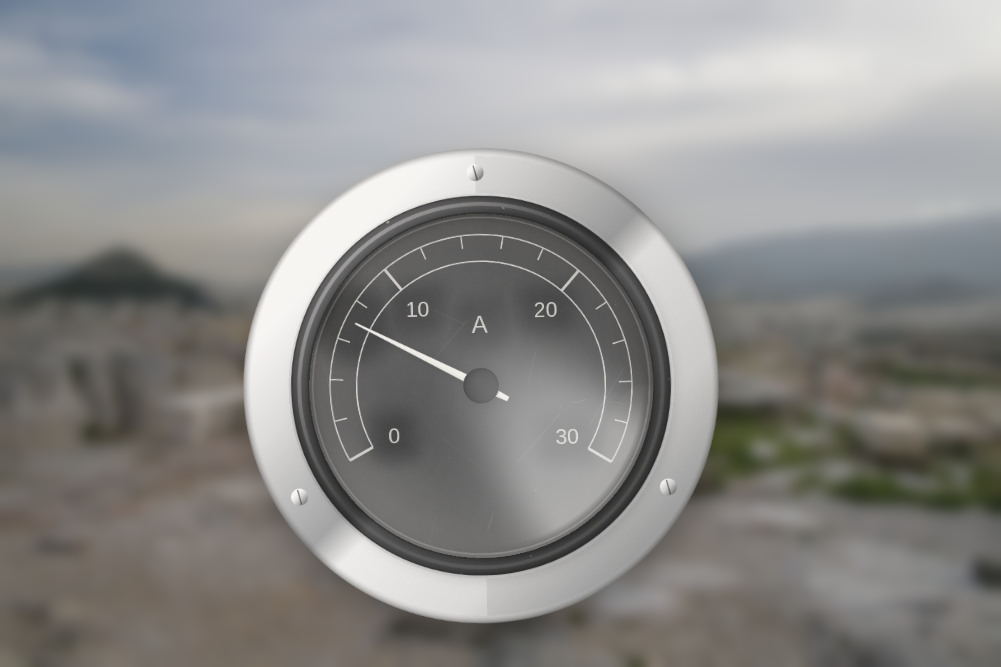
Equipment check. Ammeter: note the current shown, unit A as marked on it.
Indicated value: 7 A
